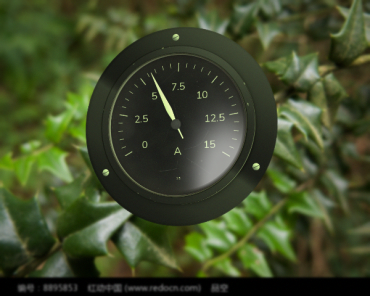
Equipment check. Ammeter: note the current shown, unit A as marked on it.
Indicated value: 5.75 A
